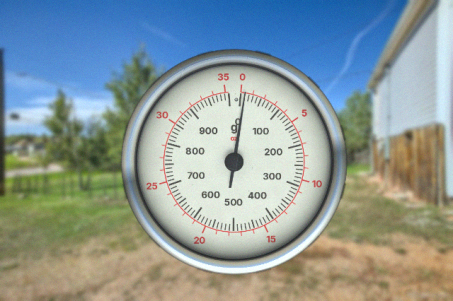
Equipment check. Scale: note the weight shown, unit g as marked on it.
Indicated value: 10 g
